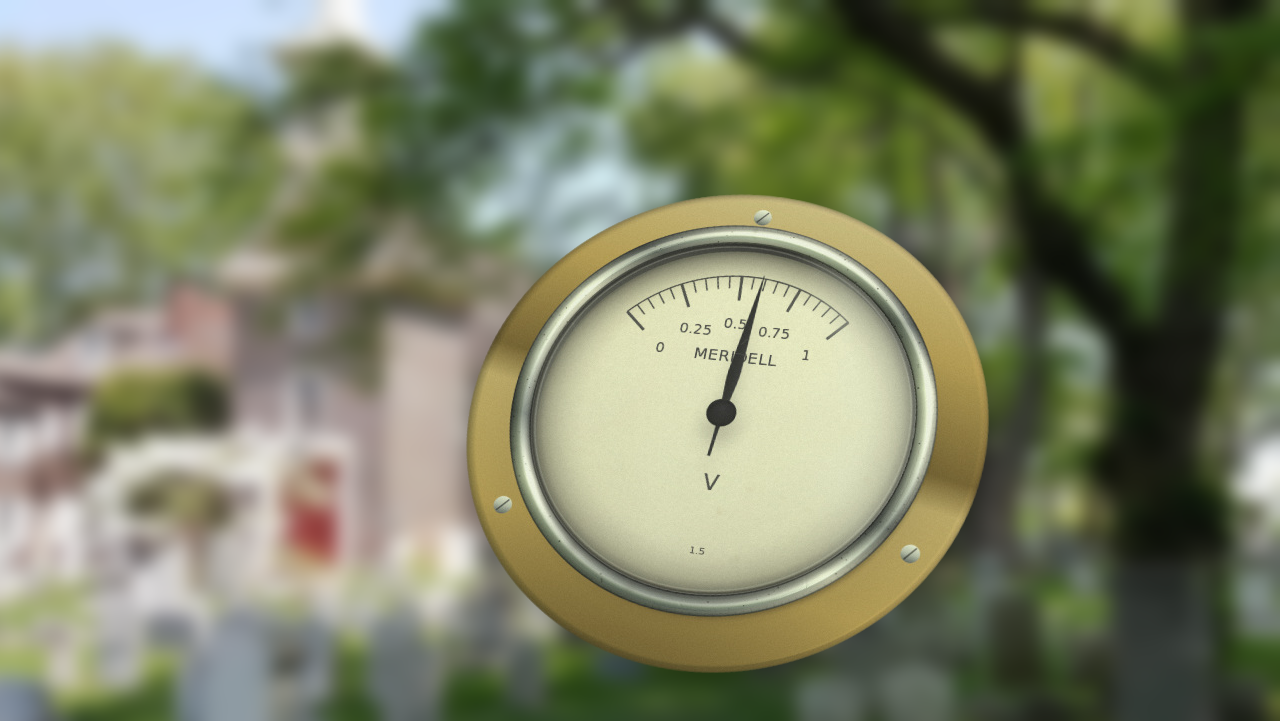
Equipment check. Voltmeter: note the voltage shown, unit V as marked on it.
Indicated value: 0.6 V
